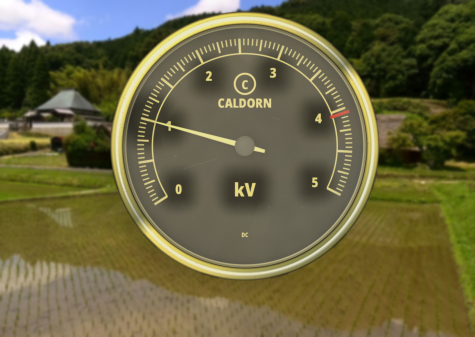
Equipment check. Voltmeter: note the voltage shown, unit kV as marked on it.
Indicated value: 1 kV
